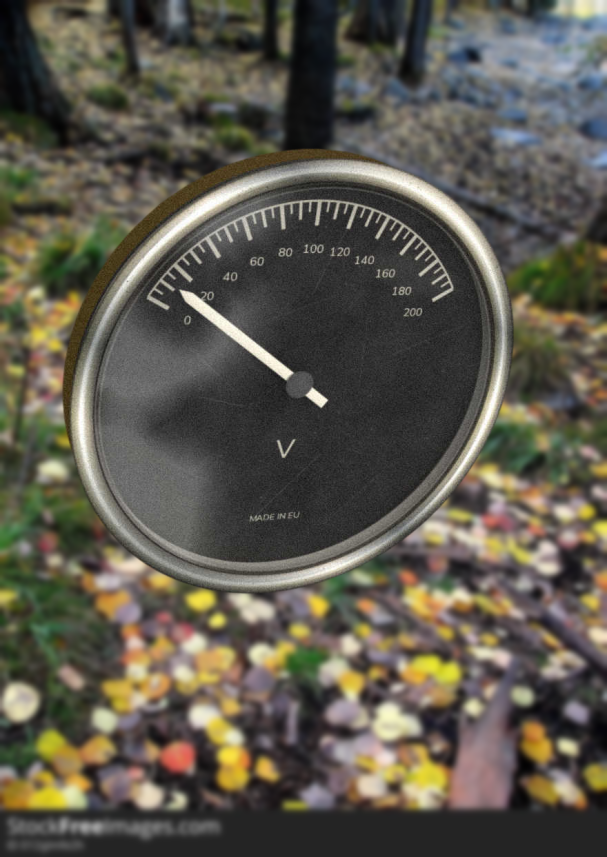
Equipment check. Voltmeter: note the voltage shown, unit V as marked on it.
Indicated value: 12.5 V
